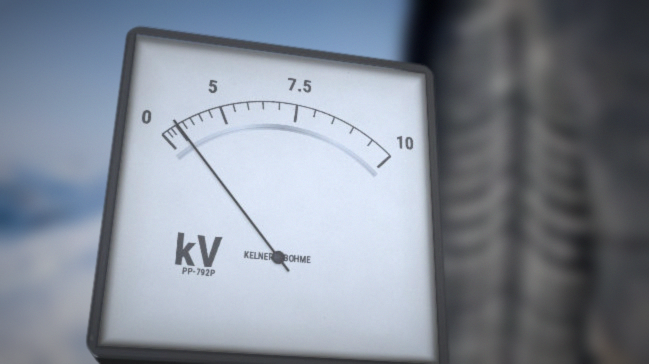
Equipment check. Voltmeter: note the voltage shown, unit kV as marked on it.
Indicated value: 2.5 kV
